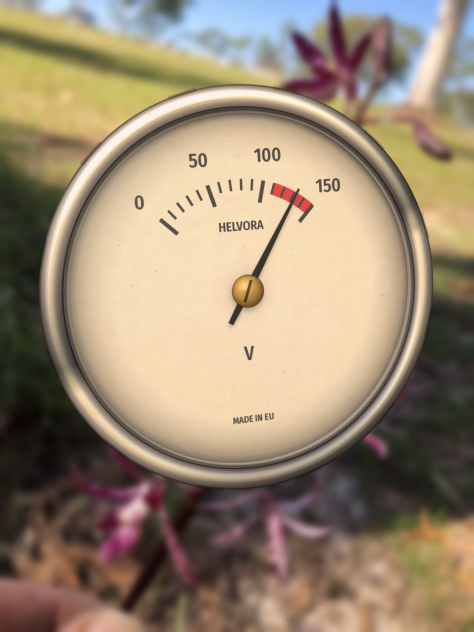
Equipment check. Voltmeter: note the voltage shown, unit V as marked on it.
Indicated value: 130 V
